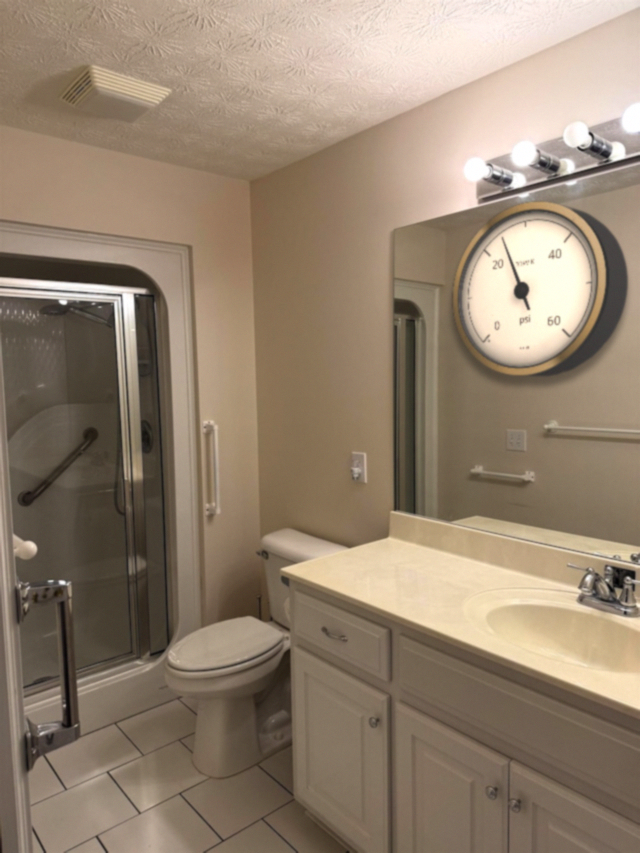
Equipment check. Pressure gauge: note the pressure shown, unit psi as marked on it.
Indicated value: 25 psi
